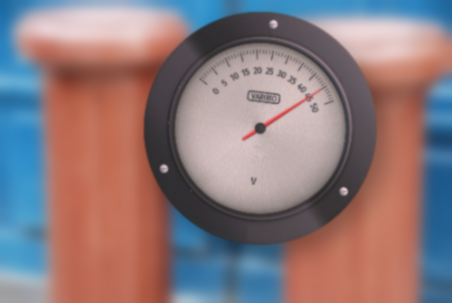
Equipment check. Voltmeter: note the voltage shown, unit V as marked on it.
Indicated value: 45 V
